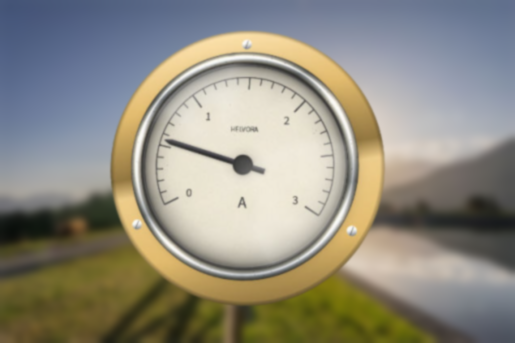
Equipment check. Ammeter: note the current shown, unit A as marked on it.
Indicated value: 0.55 A
